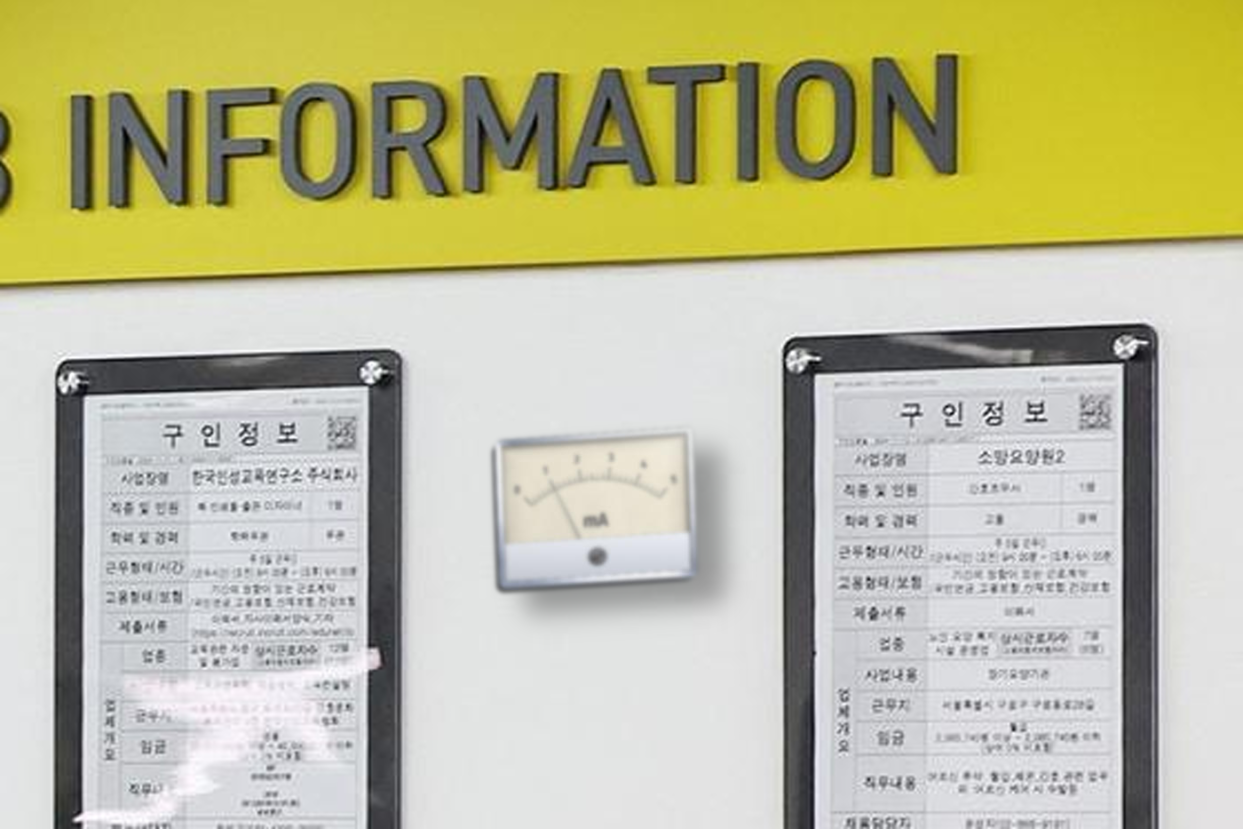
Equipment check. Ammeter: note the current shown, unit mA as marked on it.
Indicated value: 1 mA
